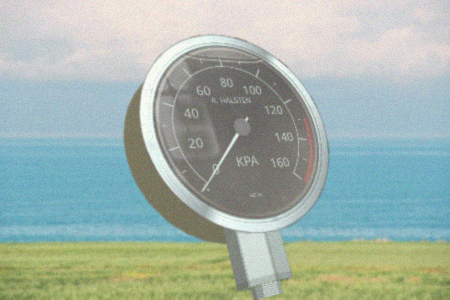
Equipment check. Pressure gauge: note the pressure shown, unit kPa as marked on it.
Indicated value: 0 kPa
